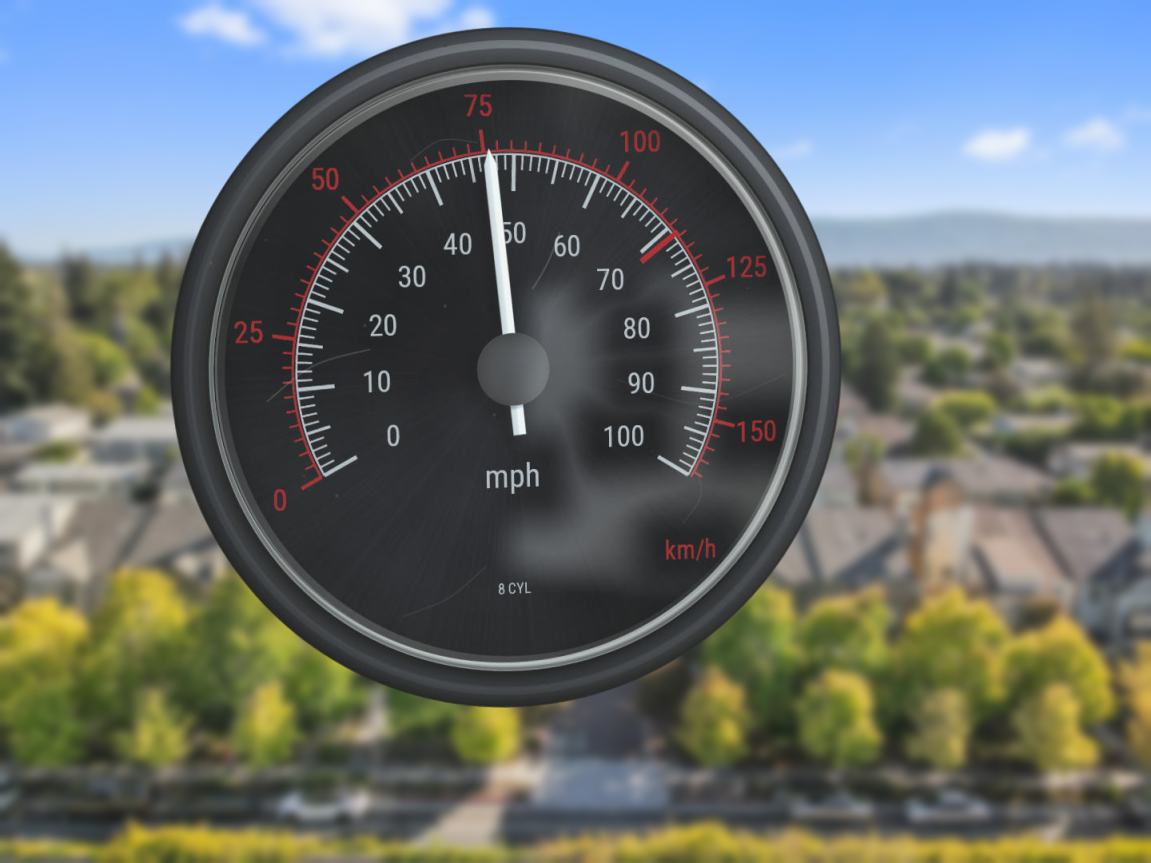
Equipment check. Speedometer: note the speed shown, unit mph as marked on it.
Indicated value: 47 mph
